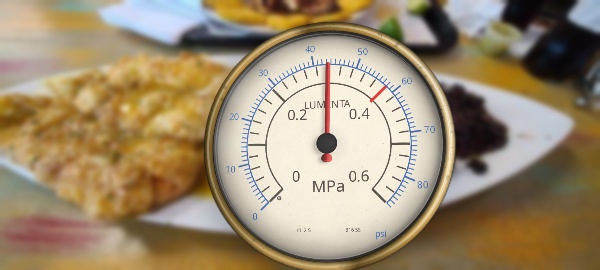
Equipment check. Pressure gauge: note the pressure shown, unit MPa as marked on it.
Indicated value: 0.3 MPa
